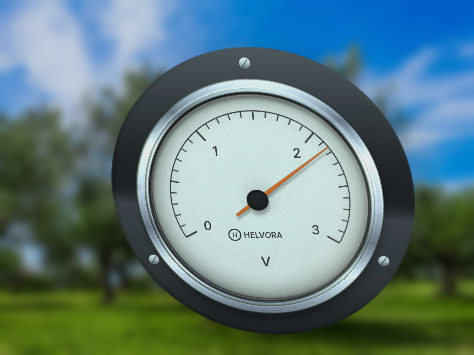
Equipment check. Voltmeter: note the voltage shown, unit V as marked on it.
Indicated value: 2.15 V
